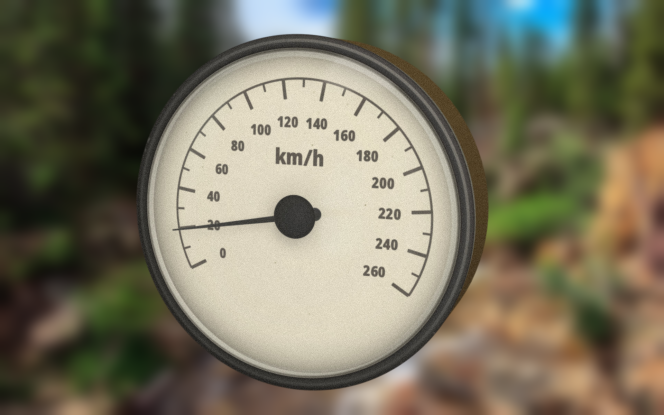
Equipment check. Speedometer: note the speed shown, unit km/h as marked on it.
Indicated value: 20 km/h
